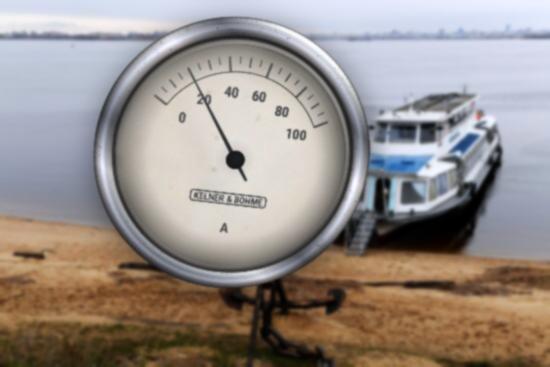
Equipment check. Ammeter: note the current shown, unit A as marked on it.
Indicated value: 20 A
